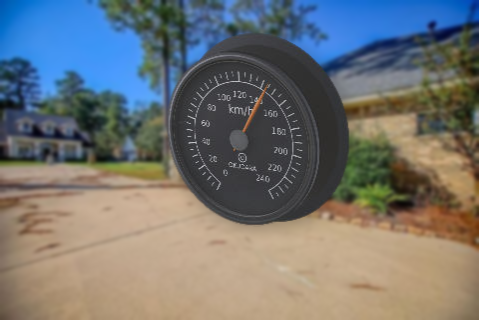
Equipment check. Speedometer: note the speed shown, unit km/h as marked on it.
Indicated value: 145 km/h
